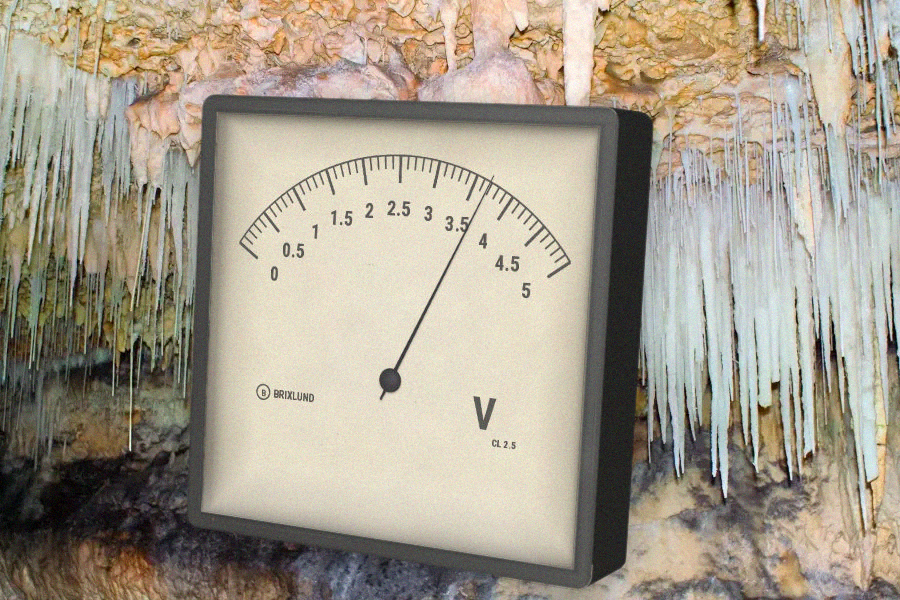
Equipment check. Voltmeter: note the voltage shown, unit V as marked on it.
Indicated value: 3.7 V
